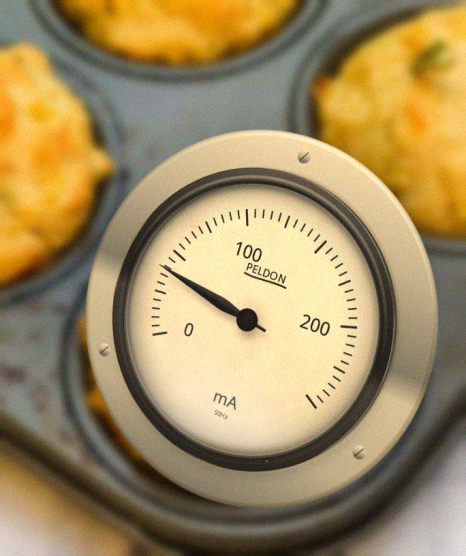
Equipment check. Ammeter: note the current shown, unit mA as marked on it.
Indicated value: 40 mA
